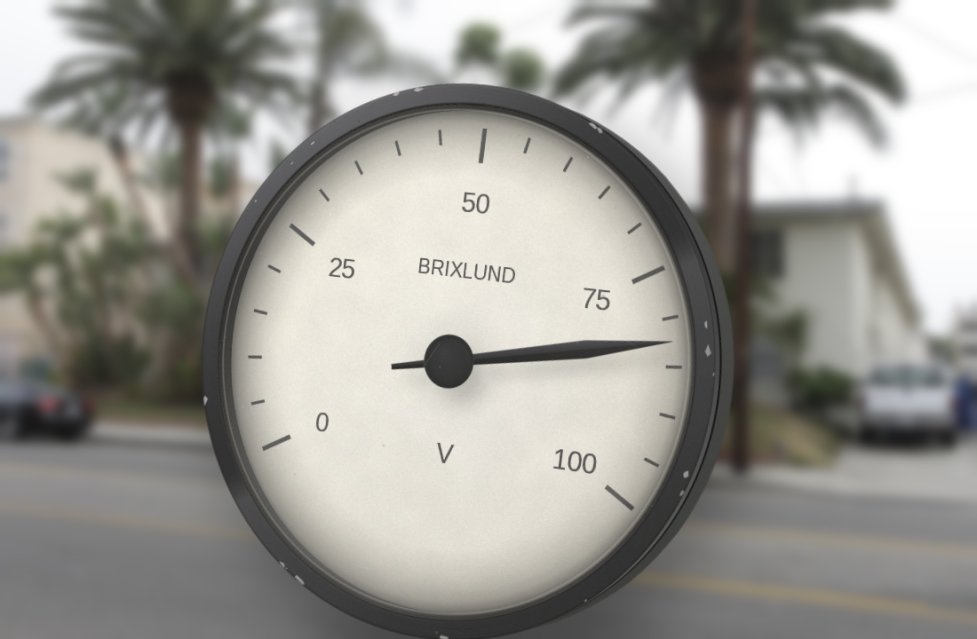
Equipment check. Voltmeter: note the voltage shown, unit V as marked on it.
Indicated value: 82.5 V
